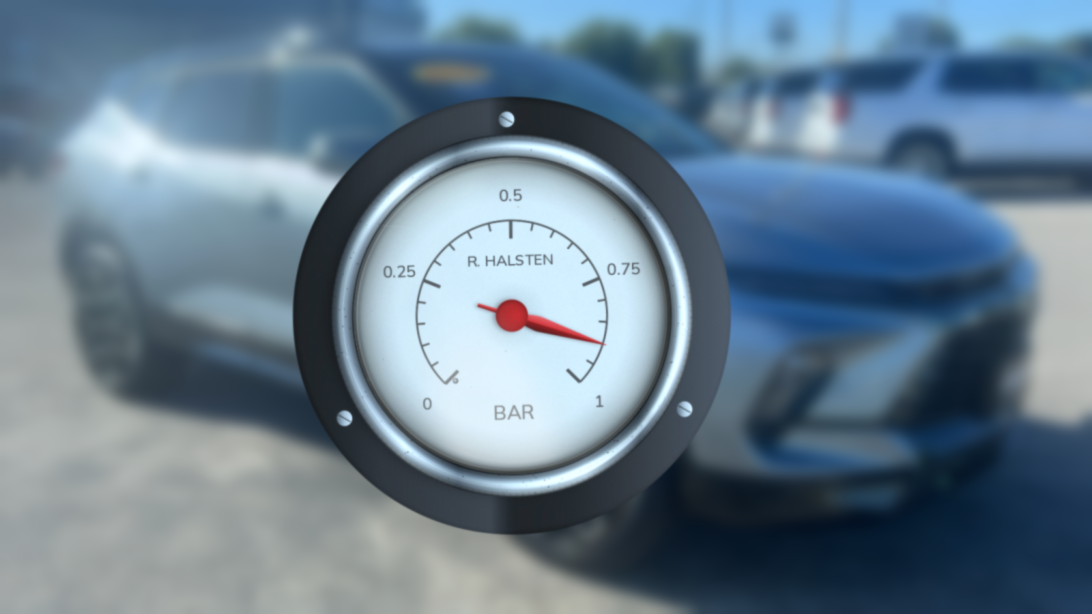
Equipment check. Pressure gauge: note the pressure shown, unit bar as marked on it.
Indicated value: 0.9 bar
